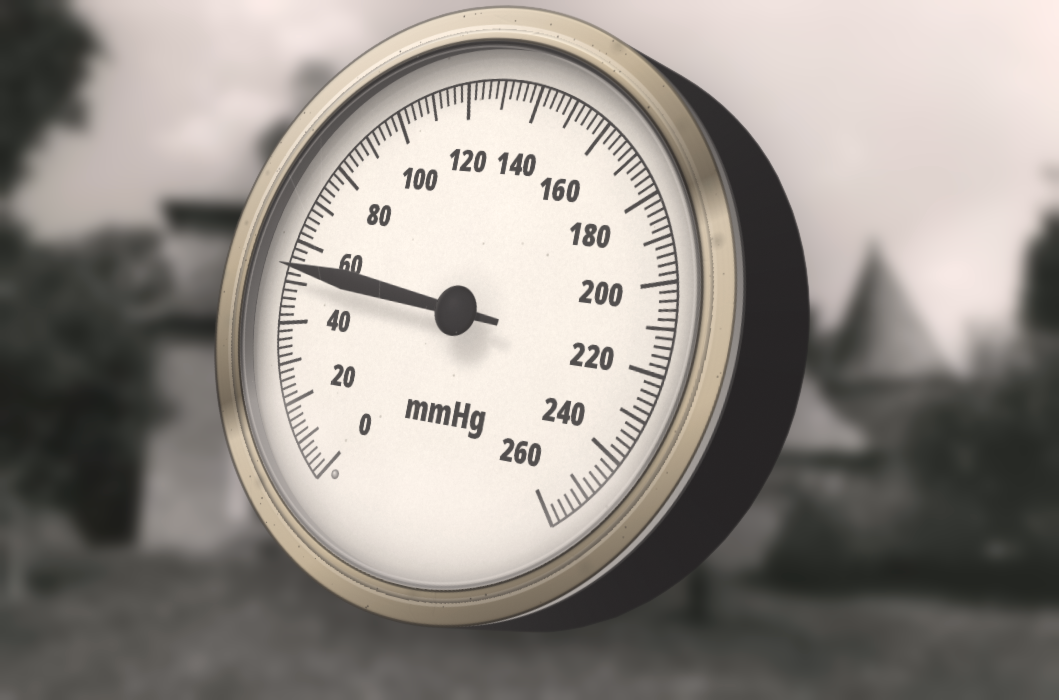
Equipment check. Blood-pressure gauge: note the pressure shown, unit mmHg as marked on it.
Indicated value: 54 mmHg
